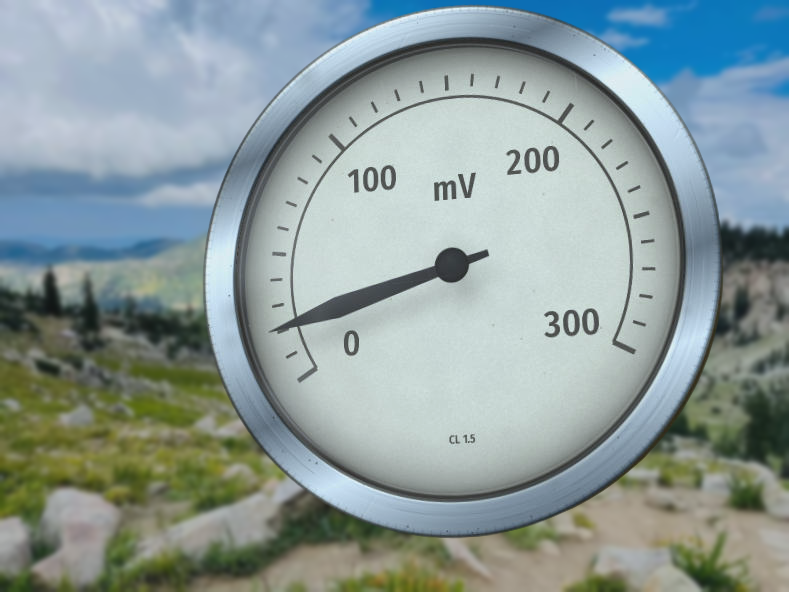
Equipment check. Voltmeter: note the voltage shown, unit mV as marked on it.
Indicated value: 20 mV
